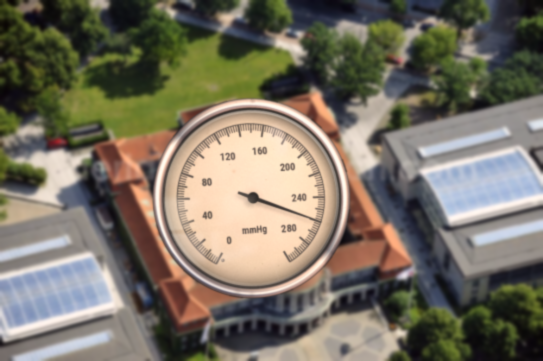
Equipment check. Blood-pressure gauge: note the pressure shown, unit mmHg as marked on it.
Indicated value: 260 mmHg
